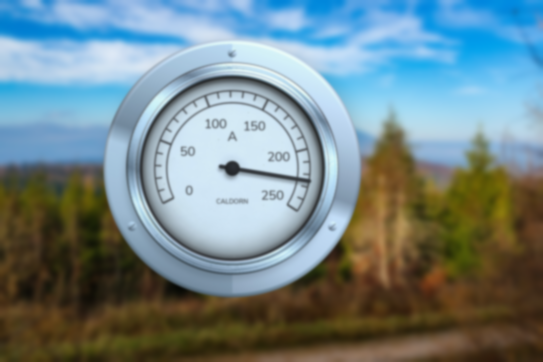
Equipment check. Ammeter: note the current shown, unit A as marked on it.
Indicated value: 225 A
